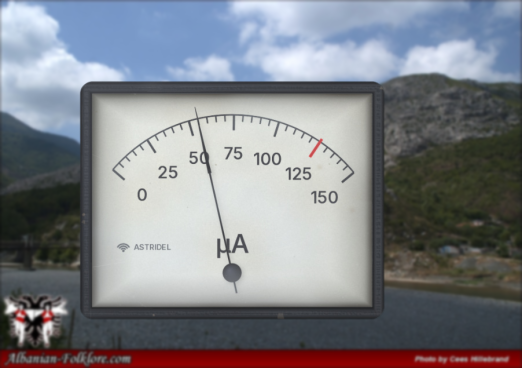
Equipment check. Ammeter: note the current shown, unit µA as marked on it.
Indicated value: 55 µA
